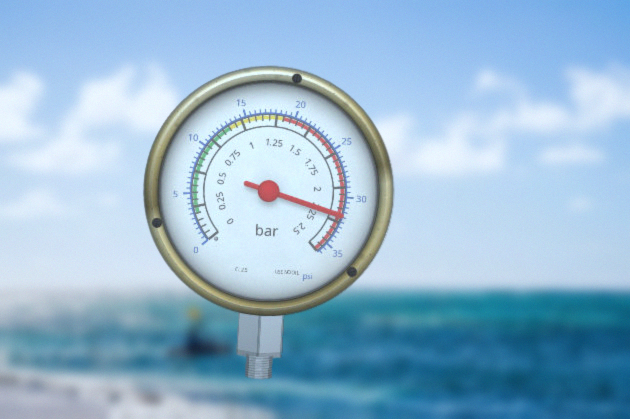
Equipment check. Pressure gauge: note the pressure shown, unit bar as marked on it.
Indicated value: 2.2 bar
